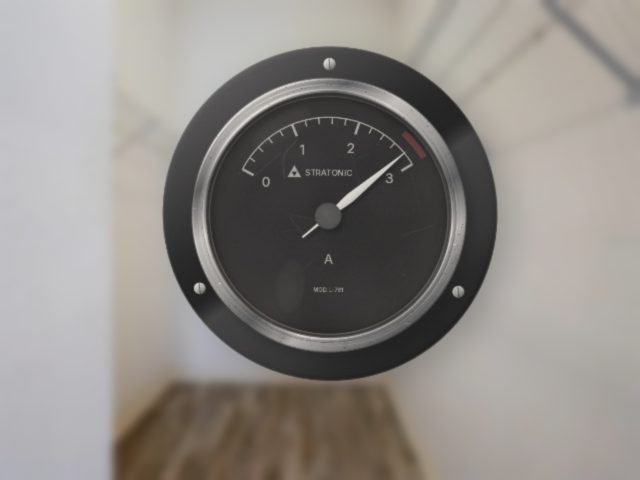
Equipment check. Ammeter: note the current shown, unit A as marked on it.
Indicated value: 2.8 A
